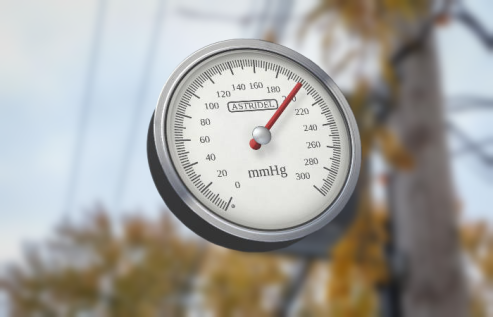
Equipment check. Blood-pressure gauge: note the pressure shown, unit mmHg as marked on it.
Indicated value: 200 mmHg
